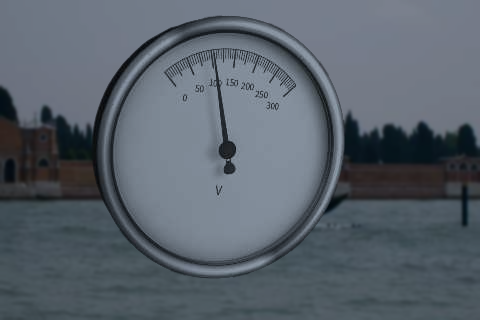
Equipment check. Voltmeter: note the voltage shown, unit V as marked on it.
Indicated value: 100 V
